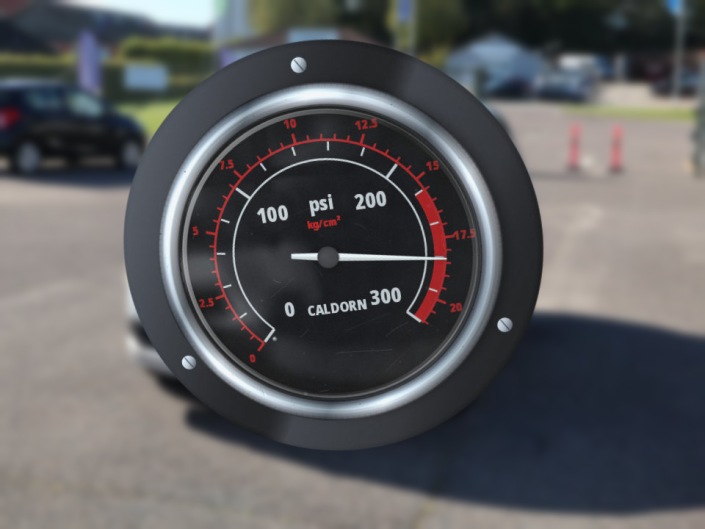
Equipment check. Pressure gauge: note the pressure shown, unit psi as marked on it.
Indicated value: 260 psi
